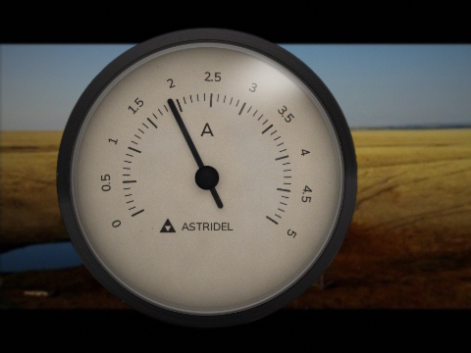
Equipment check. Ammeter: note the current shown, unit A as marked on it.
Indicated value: 1.9 A
